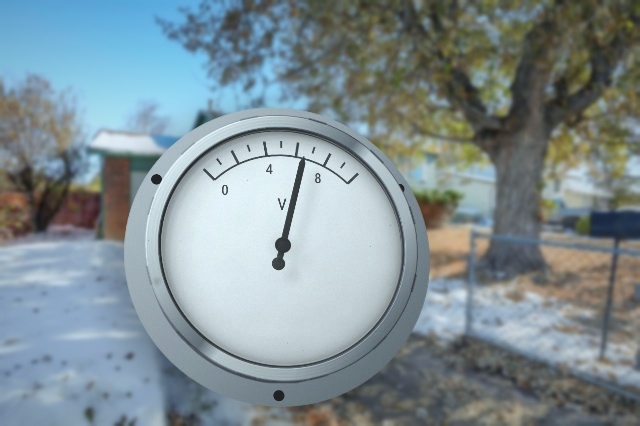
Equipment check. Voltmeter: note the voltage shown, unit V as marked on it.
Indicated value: 6.5 V
